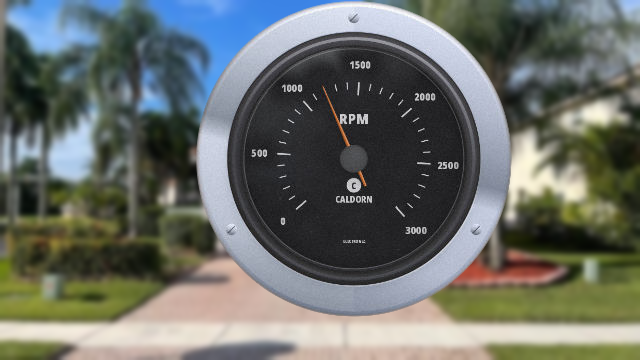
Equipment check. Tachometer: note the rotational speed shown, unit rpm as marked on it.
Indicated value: 1200 rpm
